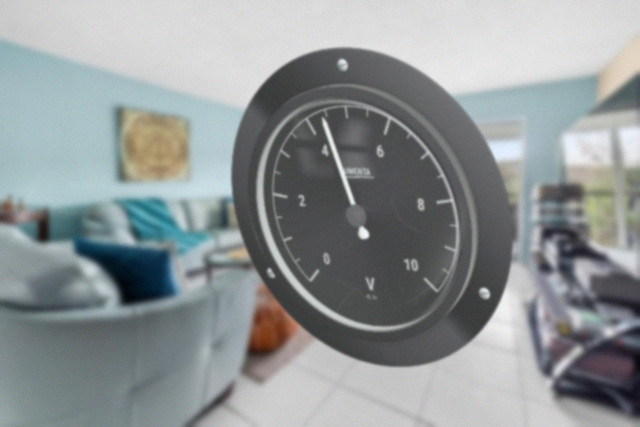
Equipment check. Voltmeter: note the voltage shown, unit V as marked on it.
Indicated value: 4.5 V
